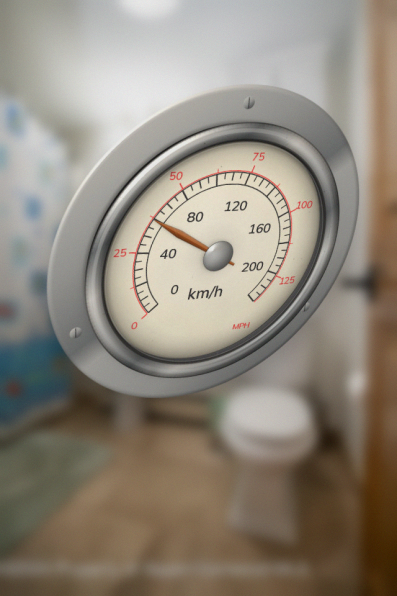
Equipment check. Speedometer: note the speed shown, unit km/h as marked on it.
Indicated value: 60 km/h
